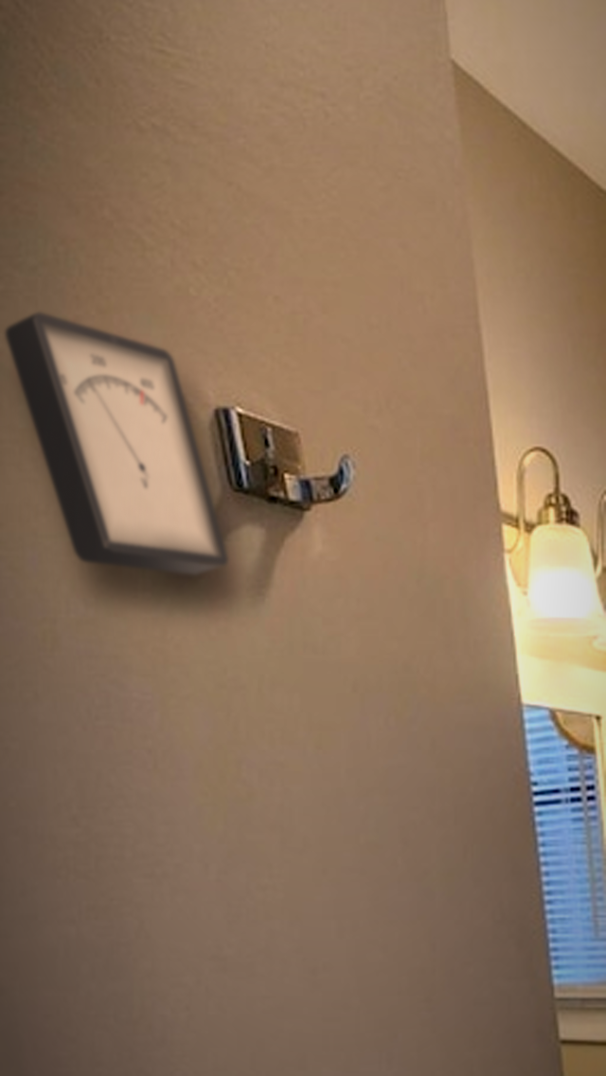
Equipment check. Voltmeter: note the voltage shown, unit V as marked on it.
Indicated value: 100 V
